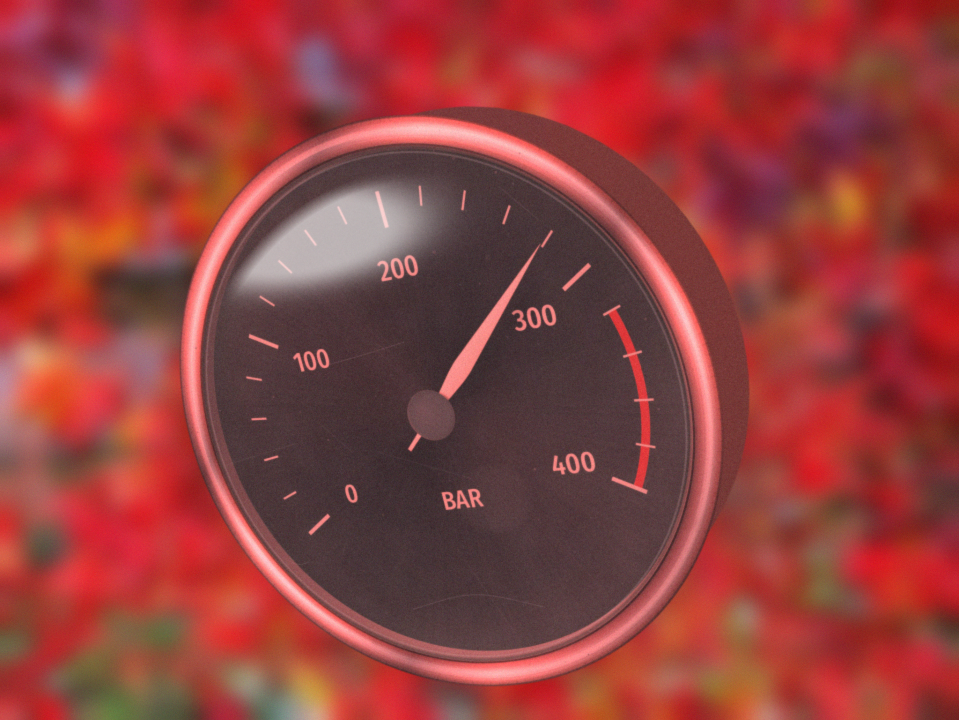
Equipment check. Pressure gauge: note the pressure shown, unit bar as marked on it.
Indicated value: 280 bar
